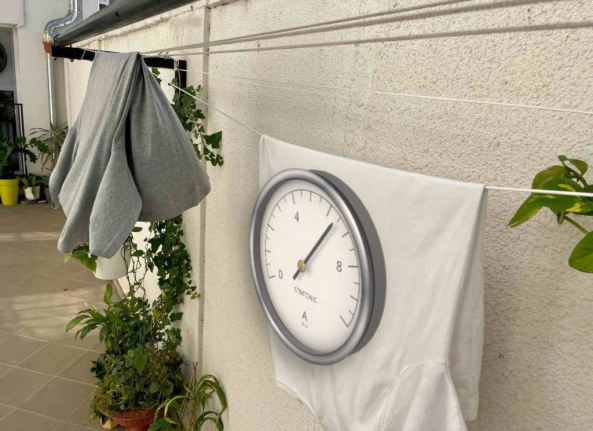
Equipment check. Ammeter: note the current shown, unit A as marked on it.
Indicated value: 6.5 A
